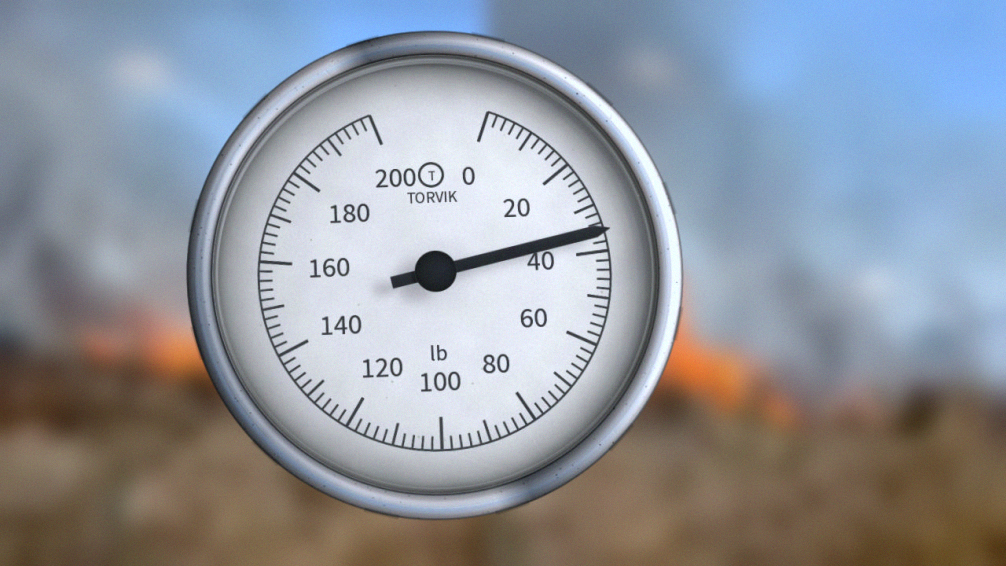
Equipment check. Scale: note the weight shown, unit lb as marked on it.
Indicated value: 36 lb
